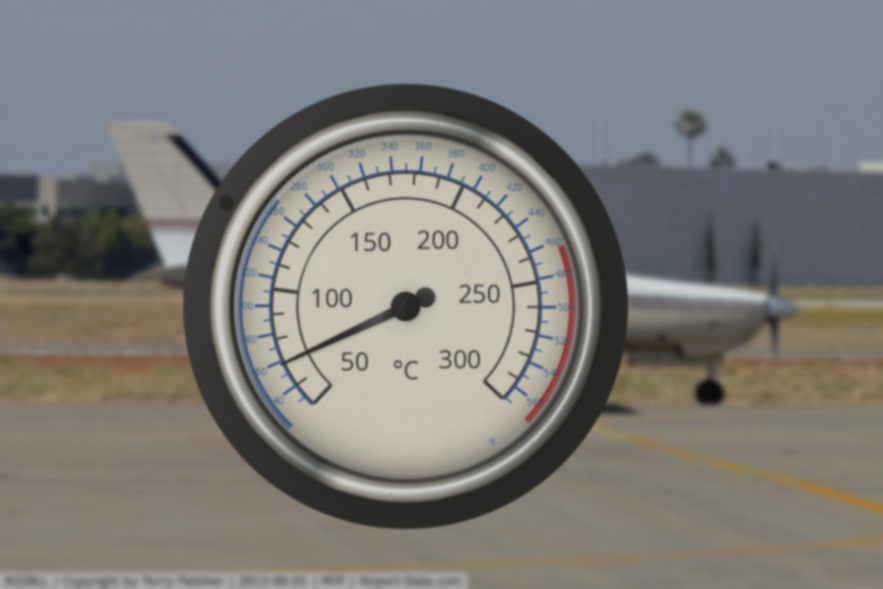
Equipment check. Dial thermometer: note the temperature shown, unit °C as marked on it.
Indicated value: 70 °C
